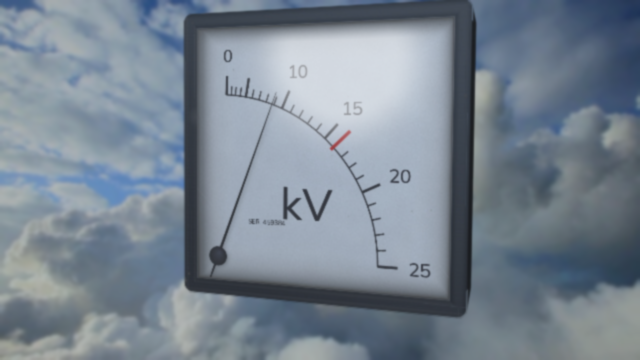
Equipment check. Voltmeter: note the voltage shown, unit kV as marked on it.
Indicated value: 9 kV
